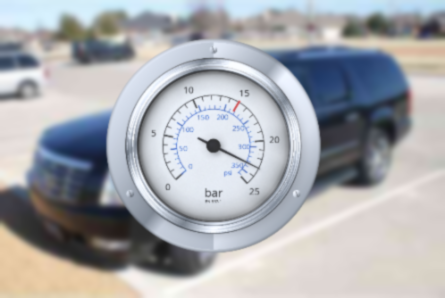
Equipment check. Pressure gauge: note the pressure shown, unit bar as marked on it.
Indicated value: 23 bar
